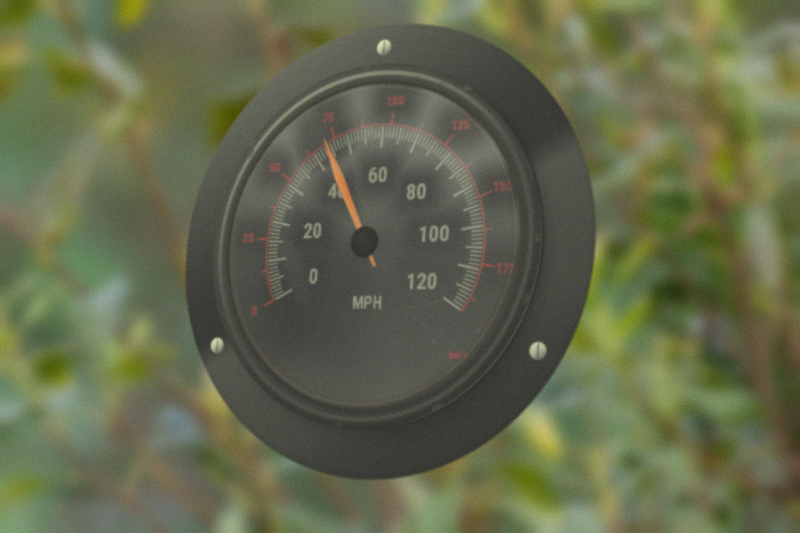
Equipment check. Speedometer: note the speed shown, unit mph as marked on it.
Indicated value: 45 mph
